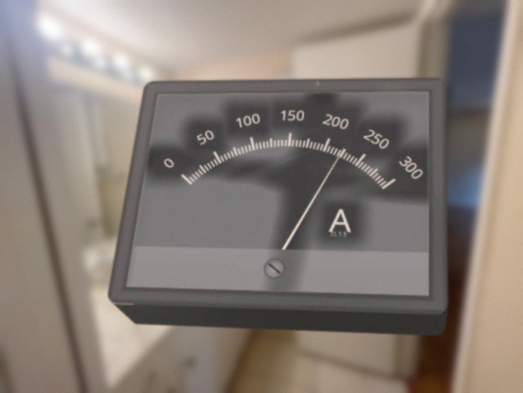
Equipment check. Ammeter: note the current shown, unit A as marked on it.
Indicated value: 225 A
